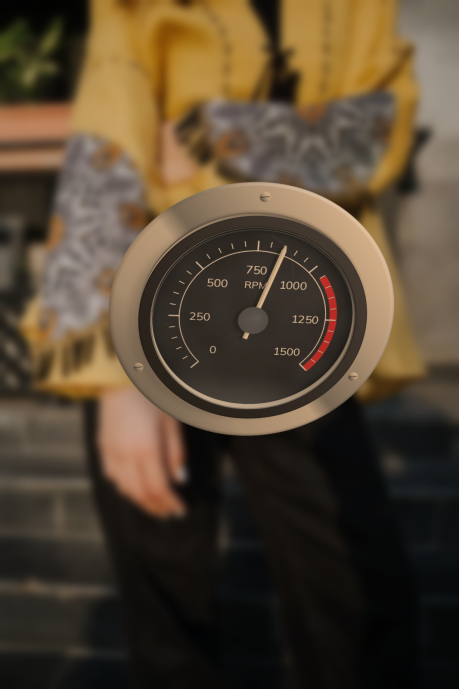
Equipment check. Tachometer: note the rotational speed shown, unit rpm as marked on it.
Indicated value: 850 rpm
